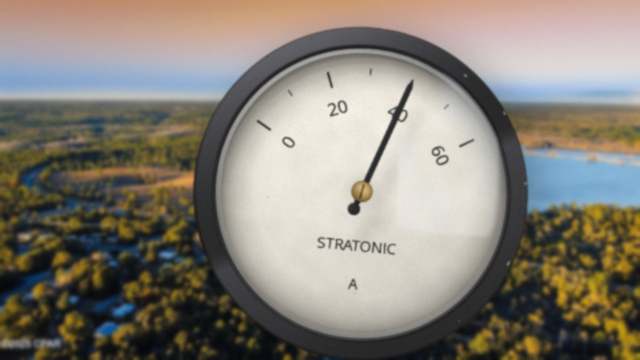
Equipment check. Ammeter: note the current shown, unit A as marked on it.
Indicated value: 40 A
